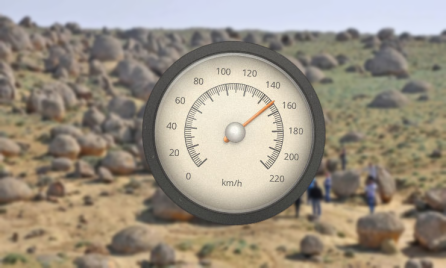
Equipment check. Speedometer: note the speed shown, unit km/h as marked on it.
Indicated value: 150 km/h
